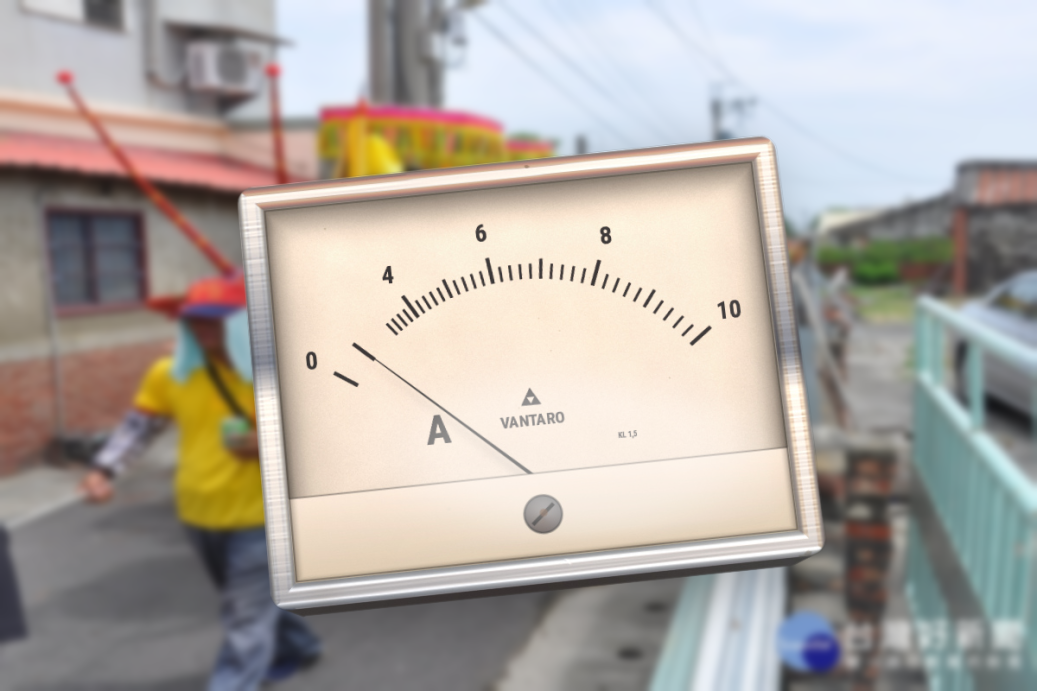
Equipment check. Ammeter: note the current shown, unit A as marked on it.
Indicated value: 2 A
